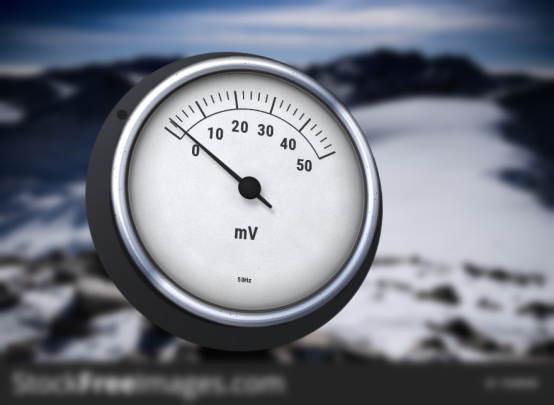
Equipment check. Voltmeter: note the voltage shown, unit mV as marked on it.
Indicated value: 2 mV
